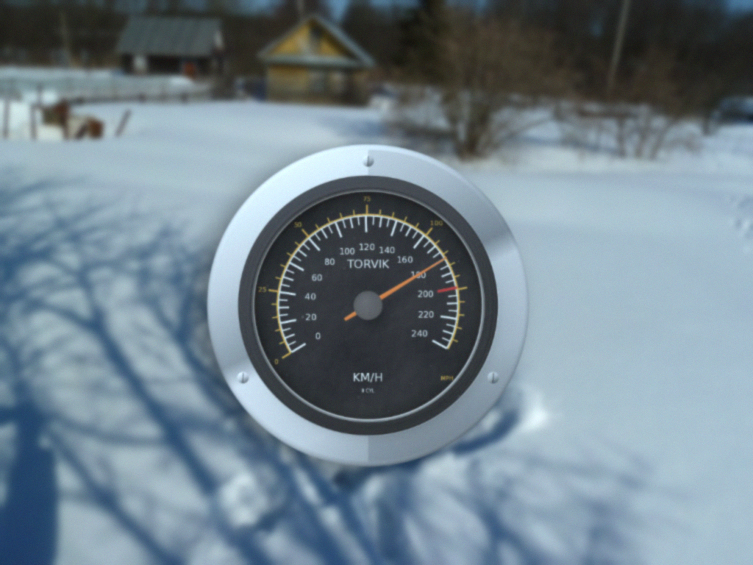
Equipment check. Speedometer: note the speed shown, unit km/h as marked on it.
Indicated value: 180 km/h
